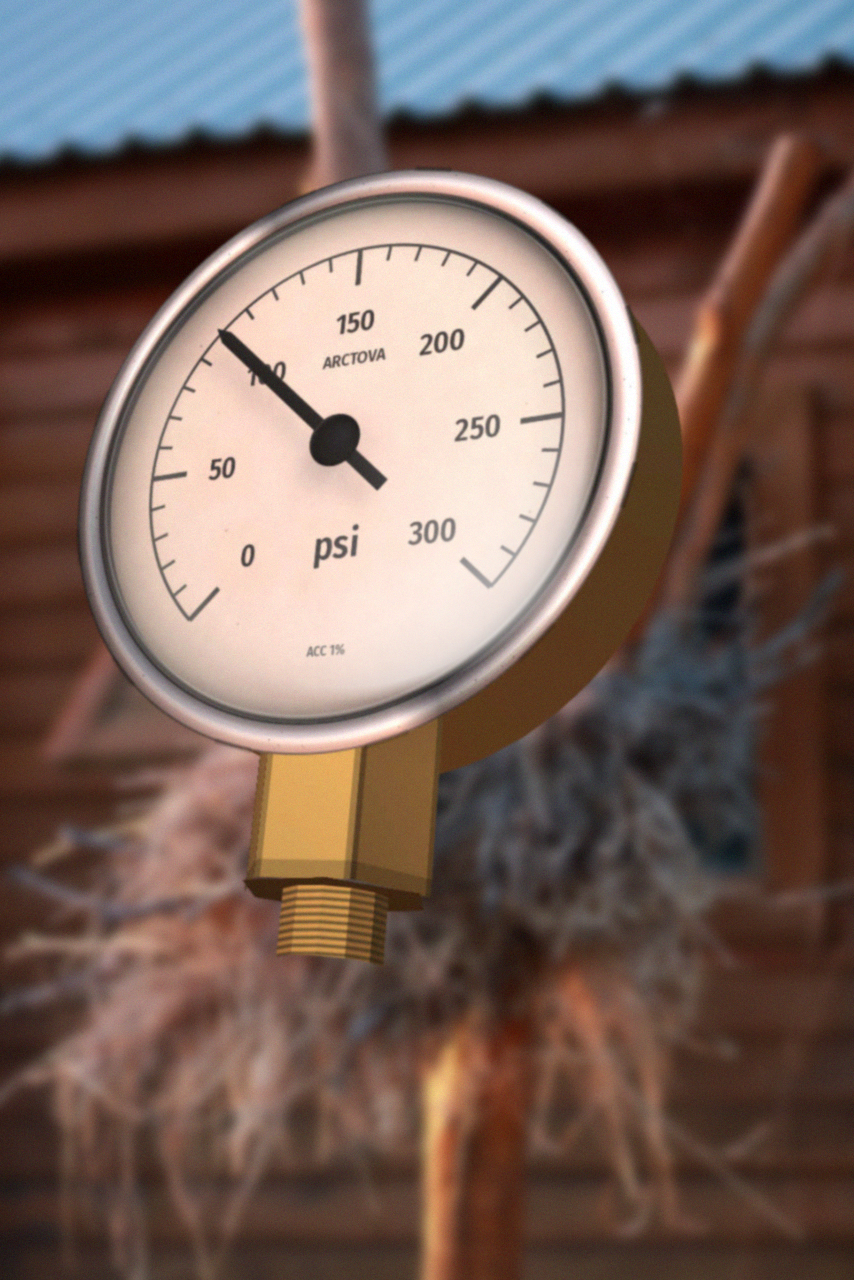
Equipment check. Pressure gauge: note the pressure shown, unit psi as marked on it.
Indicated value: 100 psi
